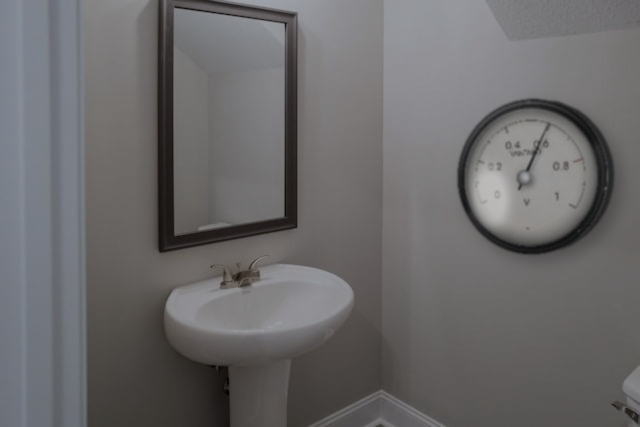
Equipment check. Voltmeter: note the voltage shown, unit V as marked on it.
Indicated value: 0.6 V
